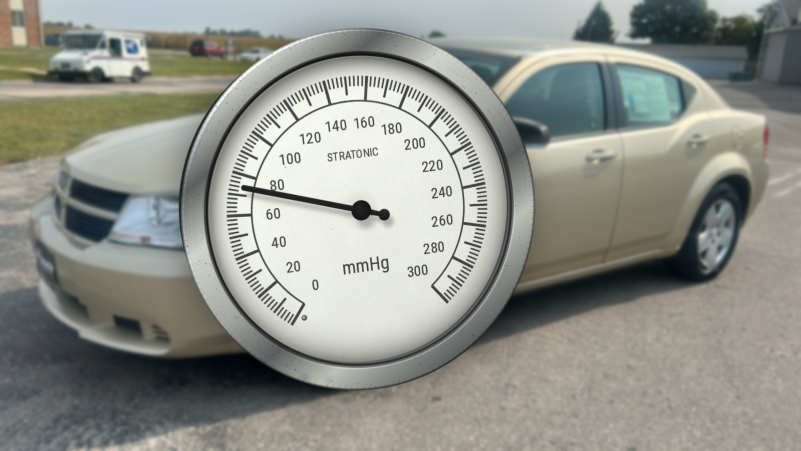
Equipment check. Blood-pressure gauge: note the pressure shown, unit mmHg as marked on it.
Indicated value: 74 mmHg
